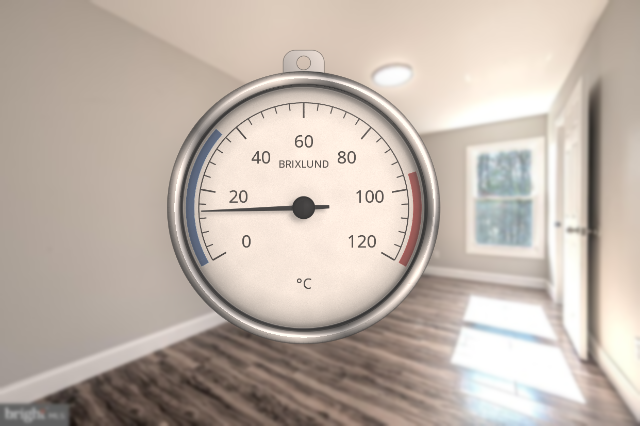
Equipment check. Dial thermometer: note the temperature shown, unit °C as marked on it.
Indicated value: 14 °C
